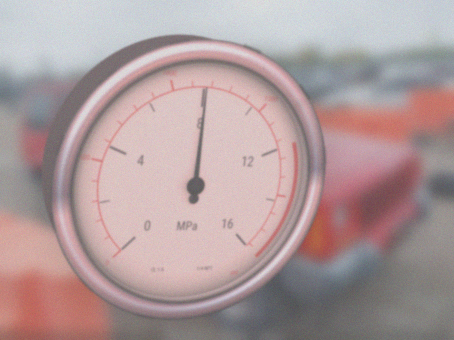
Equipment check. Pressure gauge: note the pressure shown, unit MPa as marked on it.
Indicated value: 8 MPa
